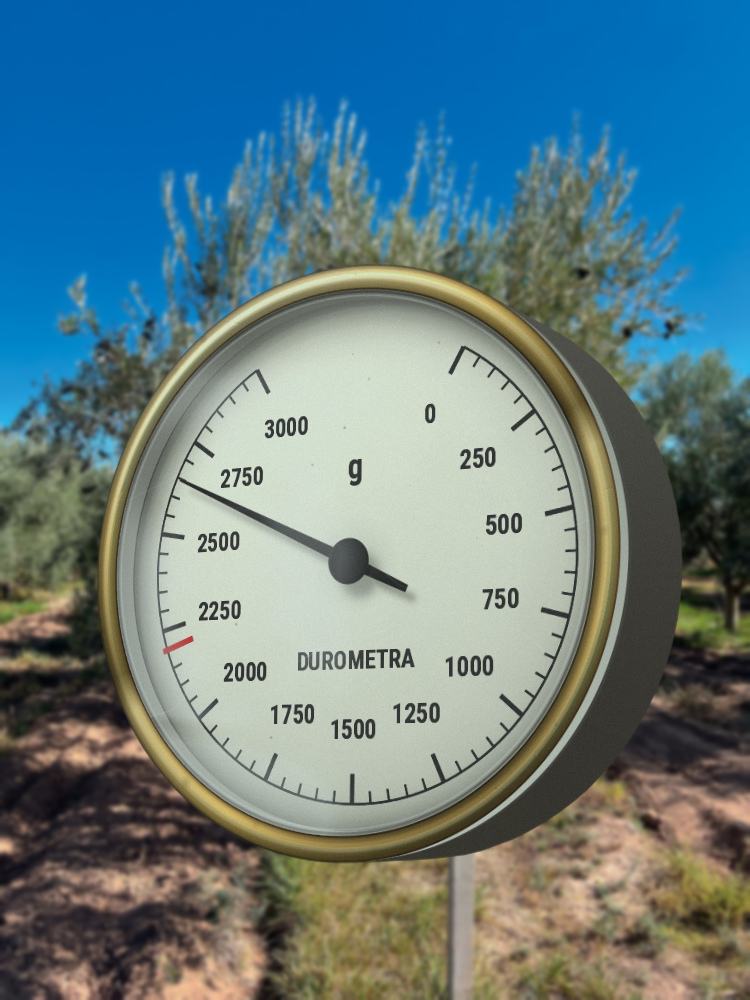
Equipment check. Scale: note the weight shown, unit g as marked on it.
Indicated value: 2650 g
